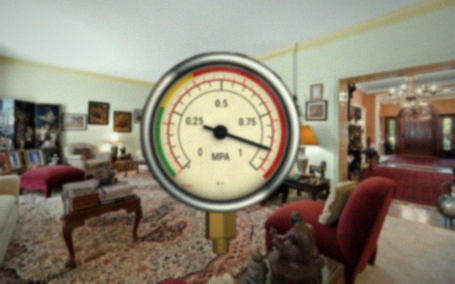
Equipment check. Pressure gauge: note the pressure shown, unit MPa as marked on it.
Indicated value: 0.9 MPa
